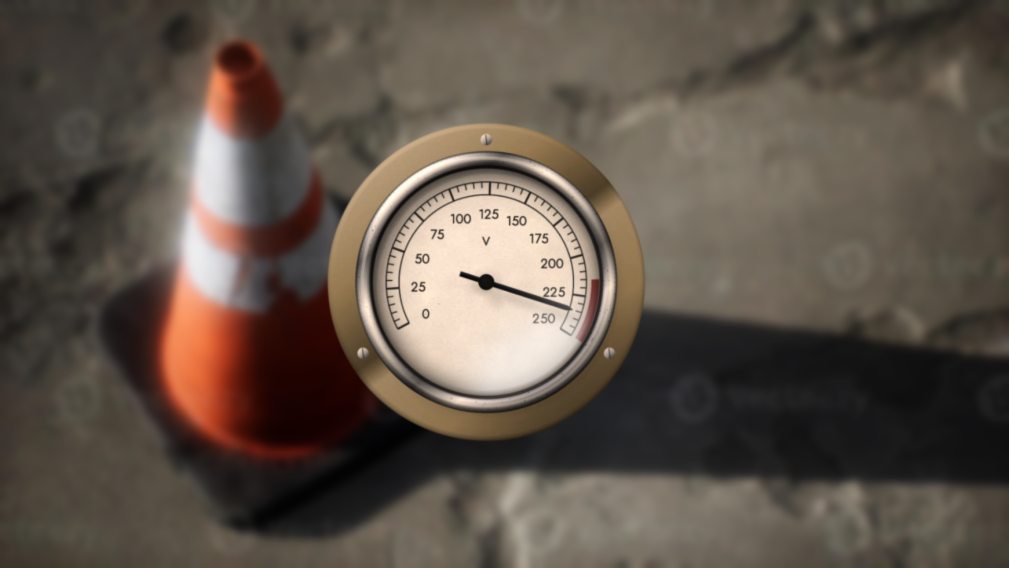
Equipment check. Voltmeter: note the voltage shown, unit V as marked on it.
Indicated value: 235 V
